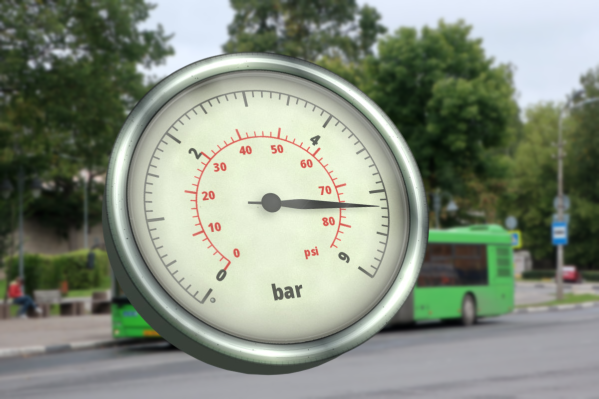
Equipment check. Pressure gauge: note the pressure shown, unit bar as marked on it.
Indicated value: 5.2 bar
